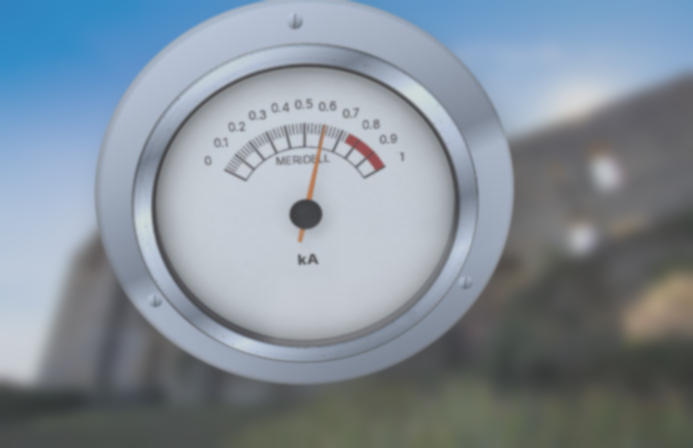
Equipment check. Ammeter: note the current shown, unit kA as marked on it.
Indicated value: 0.6 kA
